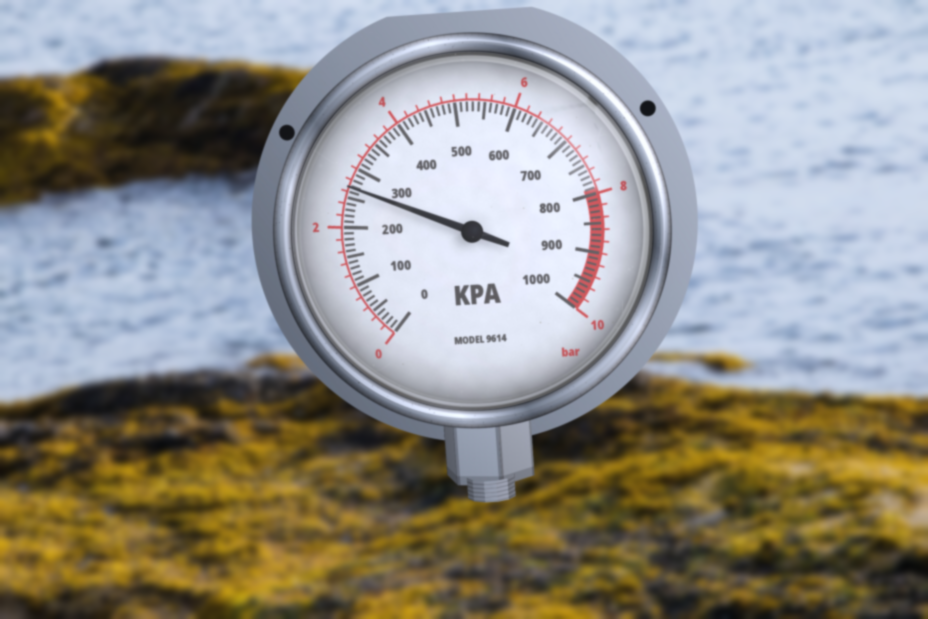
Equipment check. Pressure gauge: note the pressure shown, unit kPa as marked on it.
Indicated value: 270 kPa
